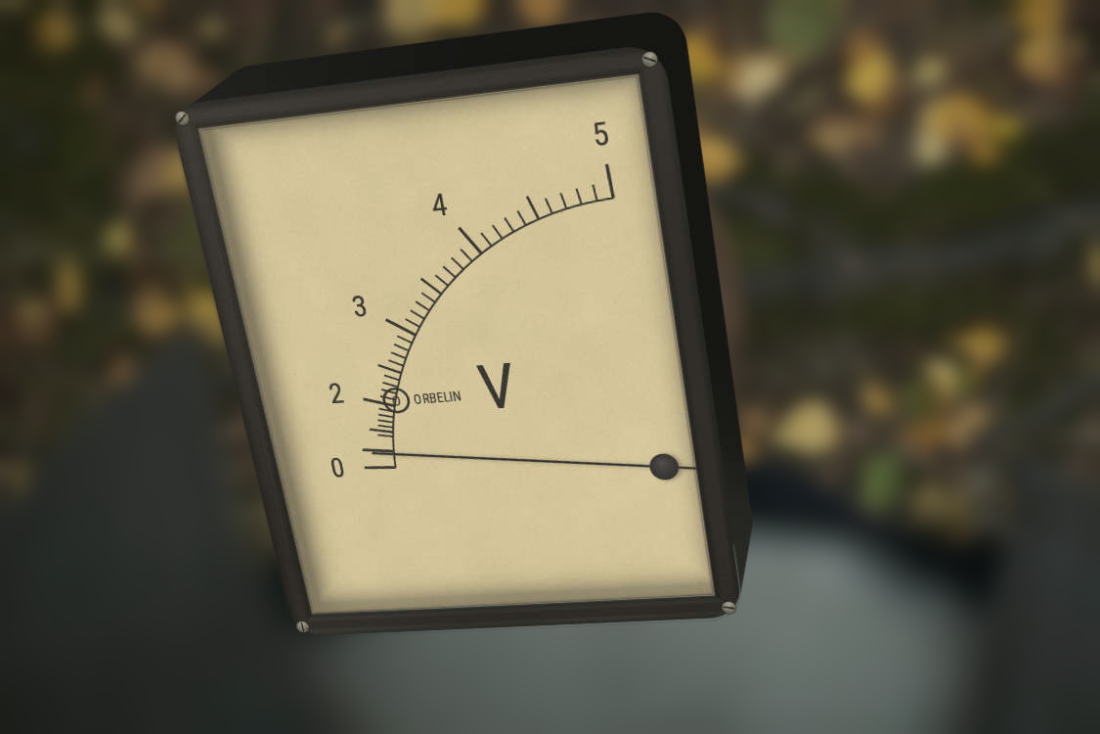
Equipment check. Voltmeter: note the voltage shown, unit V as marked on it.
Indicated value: 1 V
